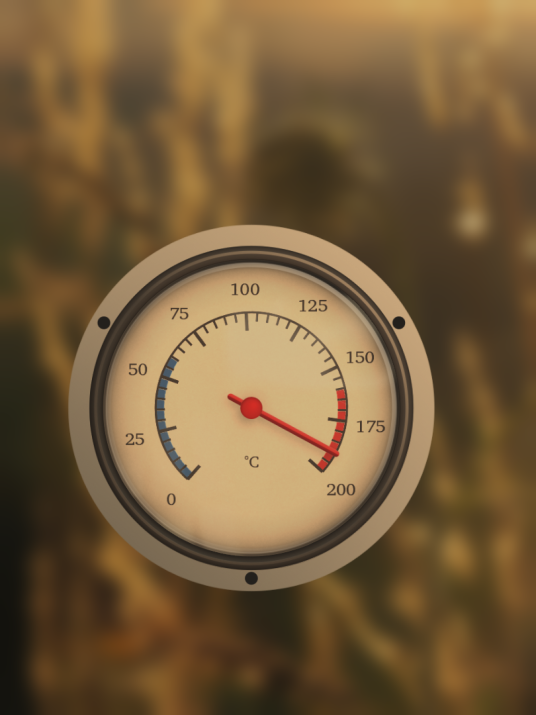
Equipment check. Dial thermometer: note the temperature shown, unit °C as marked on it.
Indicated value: 190 °C
